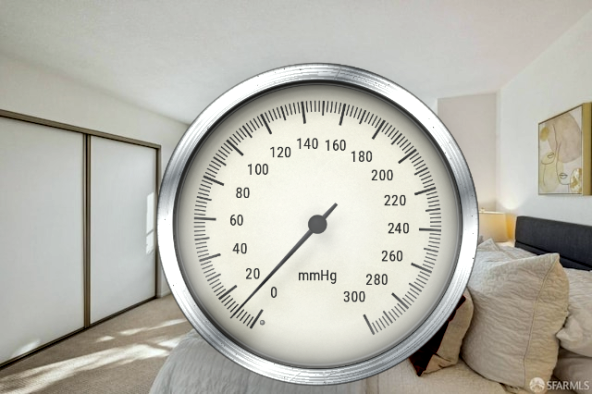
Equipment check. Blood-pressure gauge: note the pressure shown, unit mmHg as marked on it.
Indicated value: 10 mmHg
